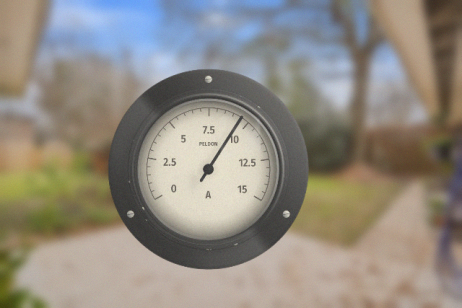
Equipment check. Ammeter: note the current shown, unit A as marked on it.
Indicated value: 9.5 A
